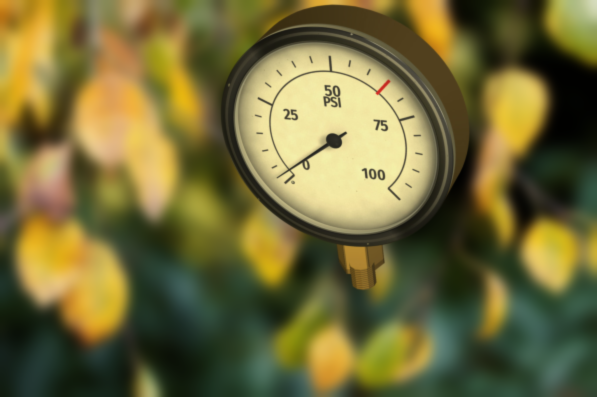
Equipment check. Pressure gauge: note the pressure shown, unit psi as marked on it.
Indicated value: 2.5 psi
